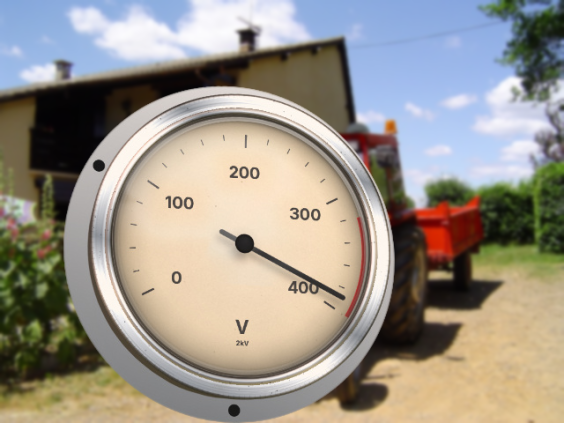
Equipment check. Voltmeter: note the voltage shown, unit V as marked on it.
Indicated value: 390 V
